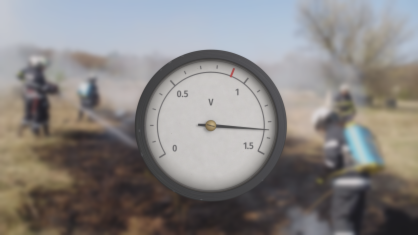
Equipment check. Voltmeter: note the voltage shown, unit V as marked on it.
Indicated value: 1.35 V
